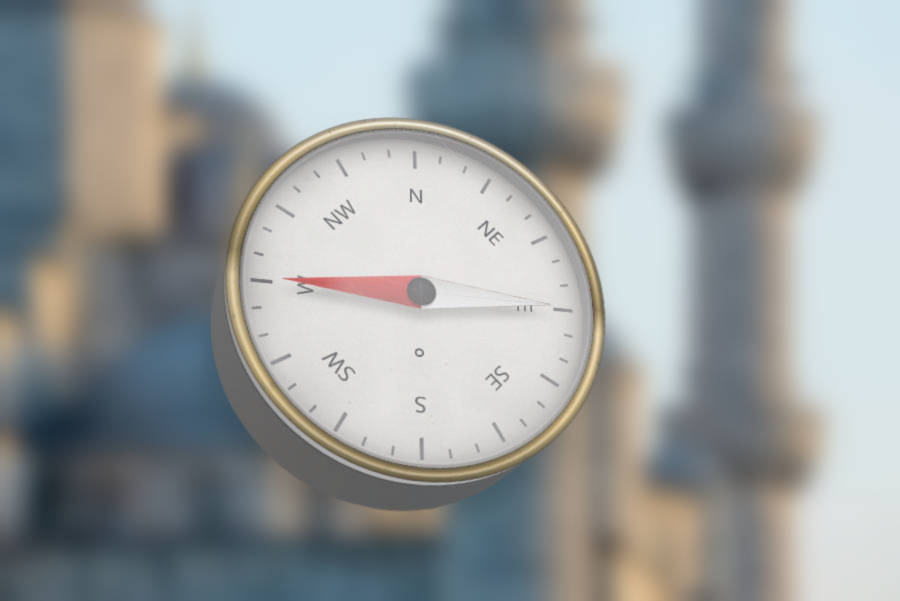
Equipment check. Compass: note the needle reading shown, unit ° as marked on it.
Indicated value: 270 °
